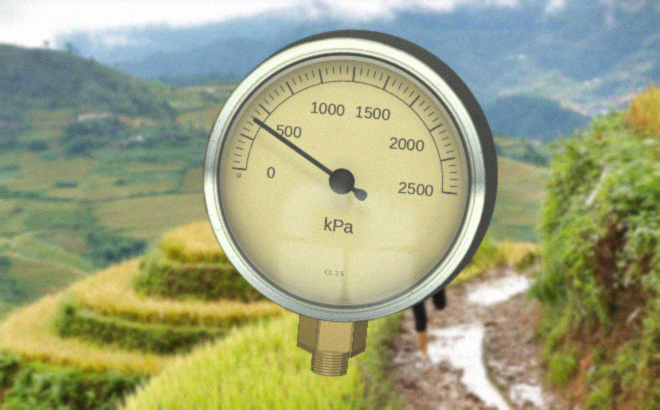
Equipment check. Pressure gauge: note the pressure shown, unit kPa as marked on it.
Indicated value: 400 kPa
